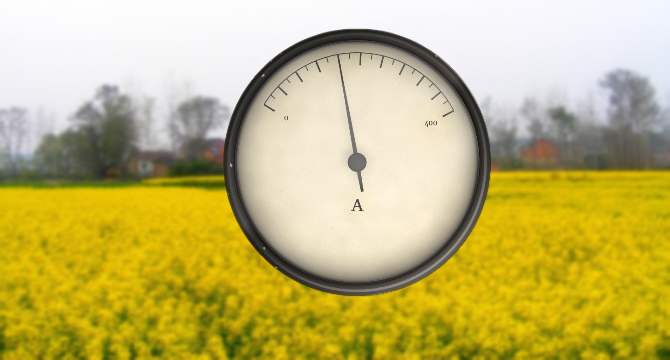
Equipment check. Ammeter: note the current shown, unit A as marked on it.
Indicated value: 160 A
